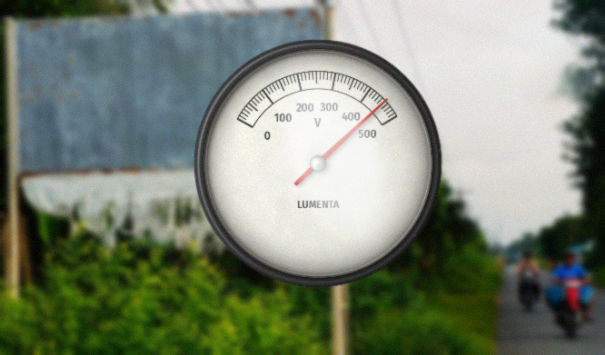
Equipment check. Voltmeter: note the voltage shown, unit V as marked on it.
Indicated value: 450 V
